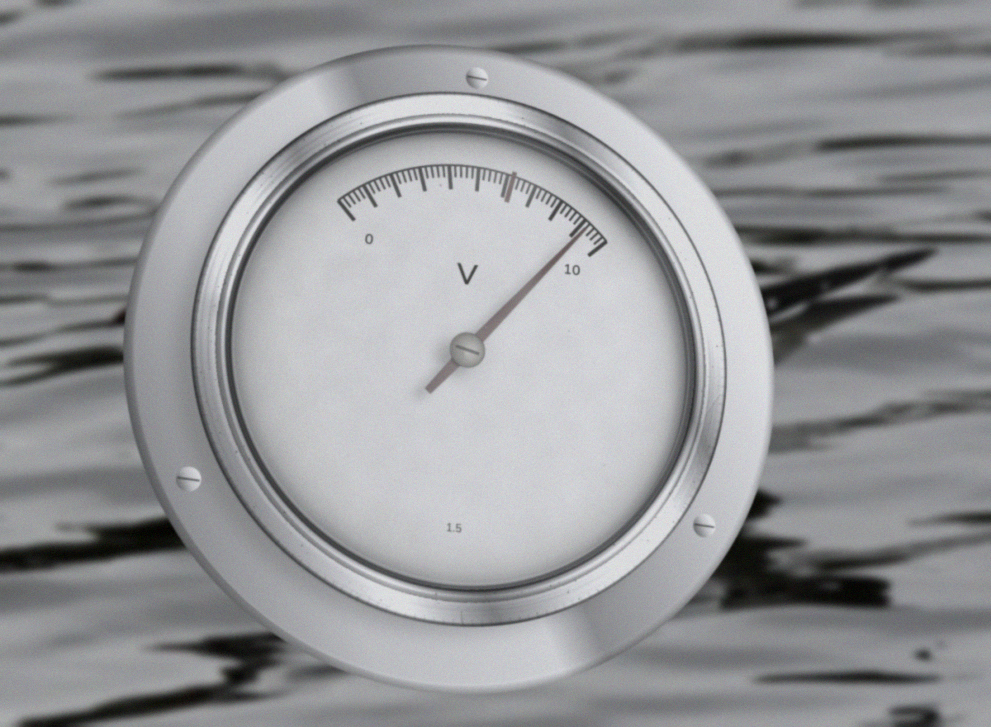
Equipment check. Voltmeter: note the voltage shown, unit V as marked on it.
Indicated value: 9.2 V
